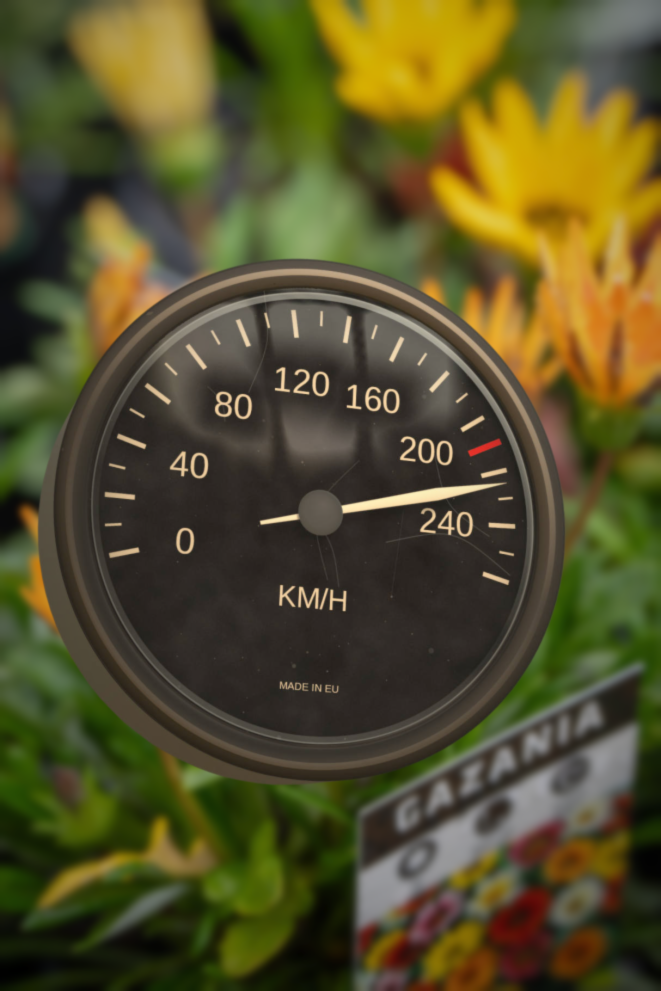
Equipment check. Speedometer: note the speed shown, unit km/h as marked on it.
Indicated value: 225 km/h
